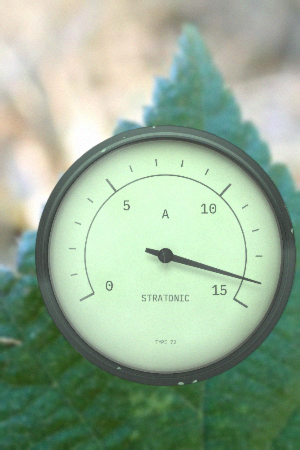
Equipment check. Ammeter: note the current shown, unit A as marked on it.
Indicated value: 14 A
